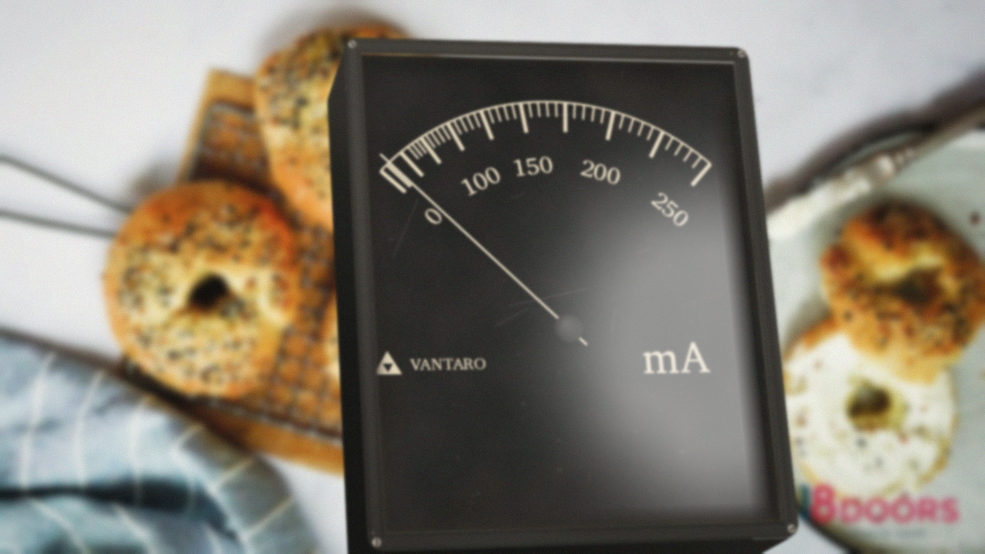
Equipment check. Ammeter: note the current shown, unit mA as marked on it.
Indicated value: 25 mA
